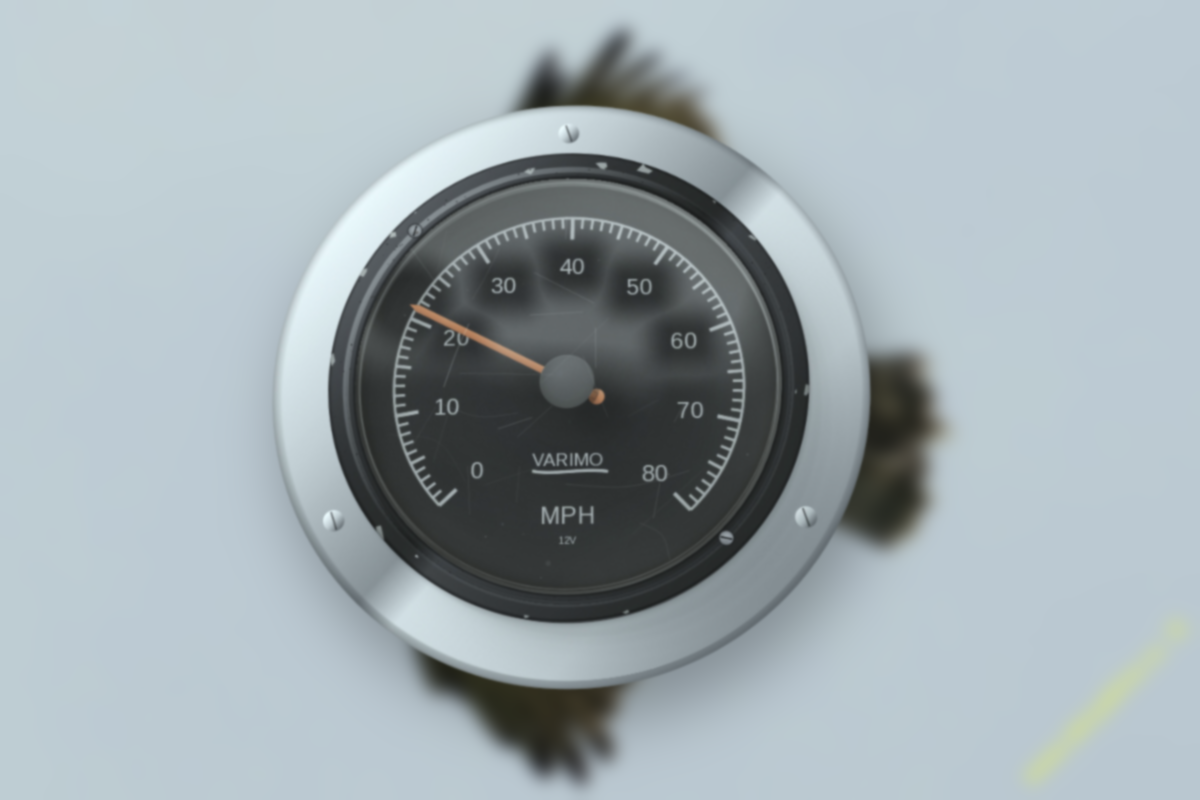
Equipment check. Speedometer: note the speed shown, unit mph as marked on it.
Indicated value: 21 mph
